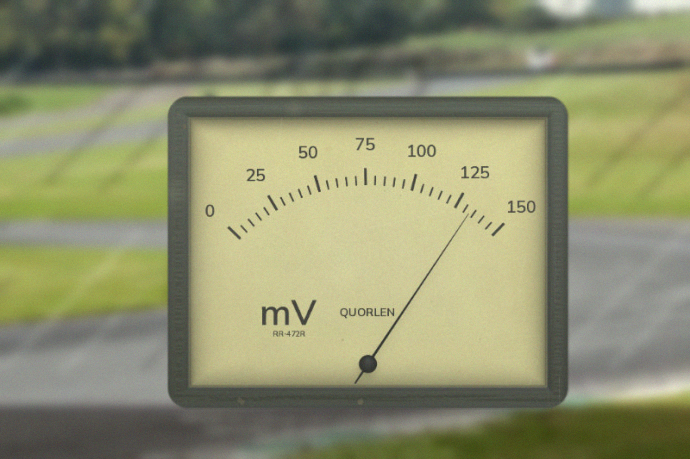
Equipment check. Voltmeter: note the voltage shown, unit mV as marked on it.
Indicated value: 132.5 mV
